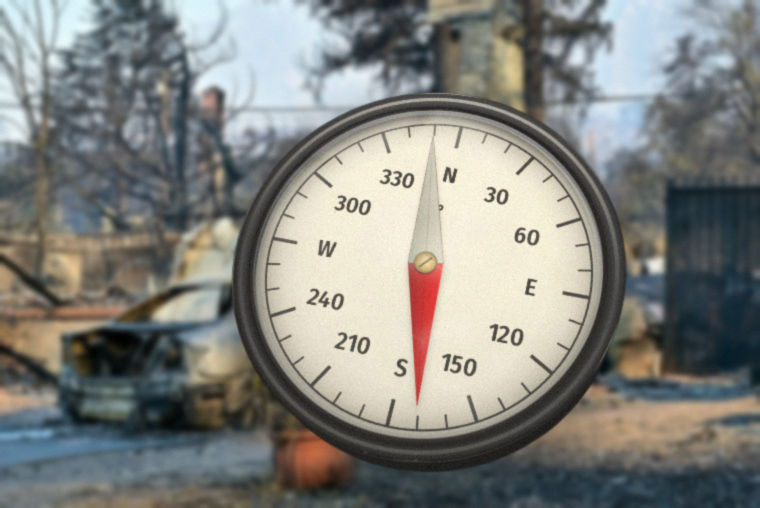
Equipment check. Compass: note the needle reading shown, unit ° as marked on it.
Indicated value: 170 °
